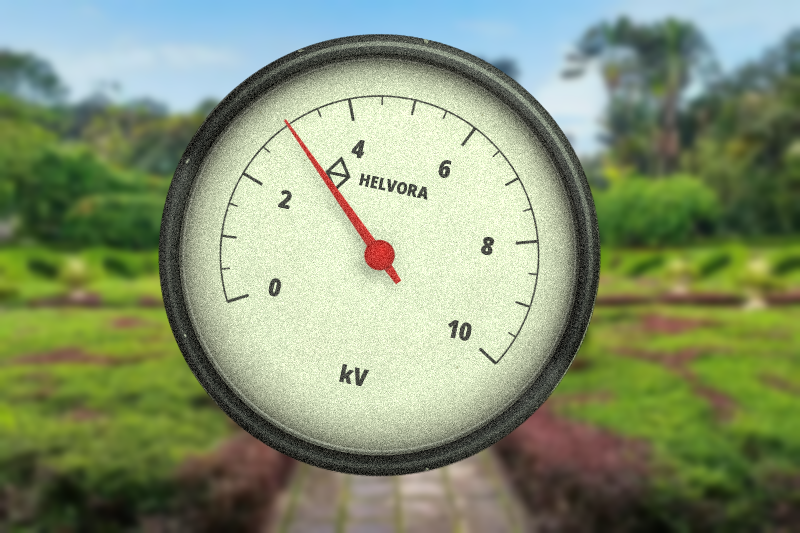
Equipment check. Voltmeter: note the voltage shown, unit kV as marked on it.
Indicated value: 3 kV
